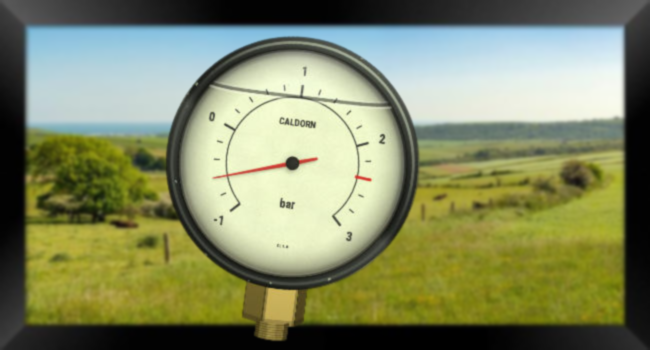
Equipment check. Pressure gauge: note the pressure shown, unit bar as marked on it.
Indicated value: -0.6 bar
